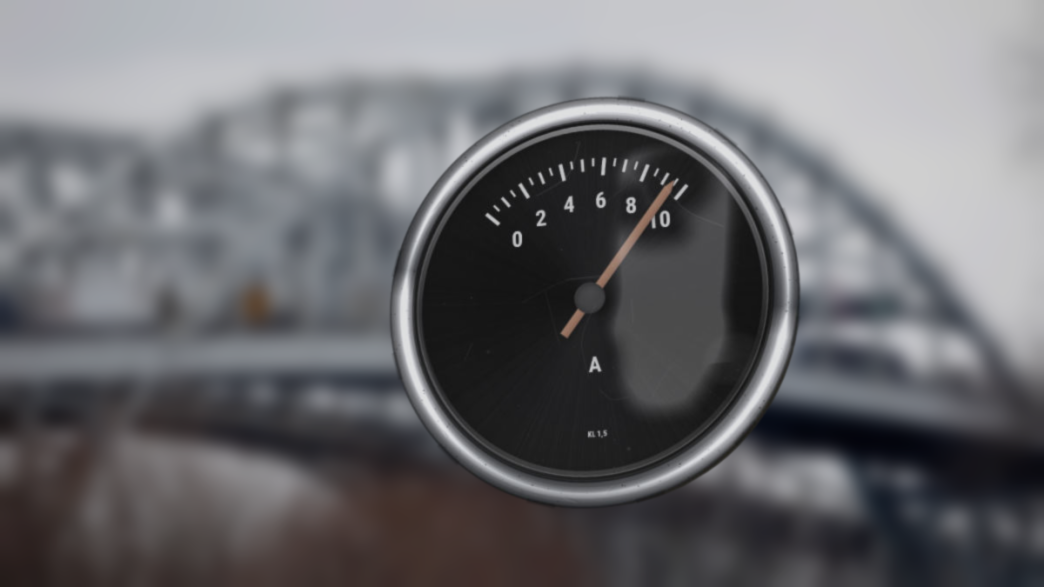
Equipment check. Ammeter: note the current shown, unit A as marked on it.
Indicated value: 9.5 A
